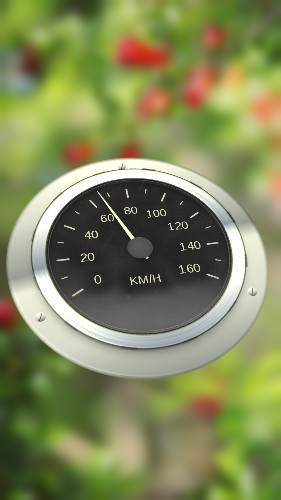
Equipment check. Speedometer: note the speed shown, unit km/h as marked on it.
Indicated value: 65 km/h
